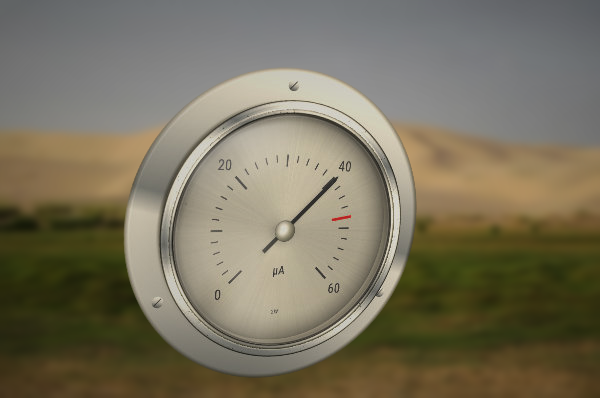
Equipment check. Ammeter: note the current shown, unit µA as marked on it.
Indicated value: 40 µA
